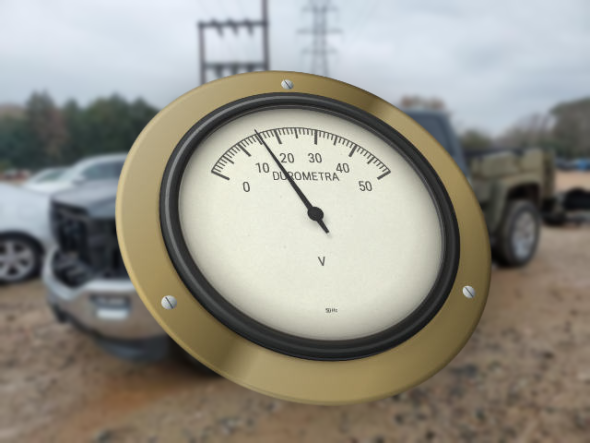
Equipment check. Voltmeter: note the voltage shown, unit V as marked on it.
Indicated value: 15 V
